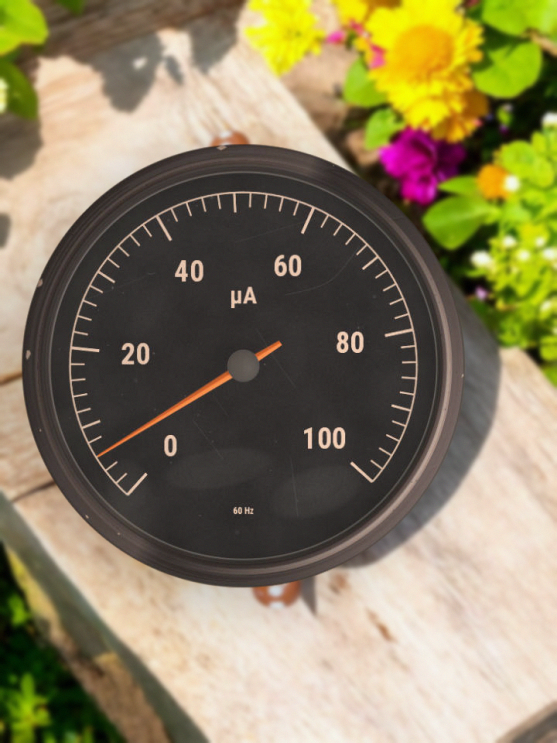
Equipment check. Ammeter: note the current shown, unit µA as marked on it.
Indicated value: 6 µA
